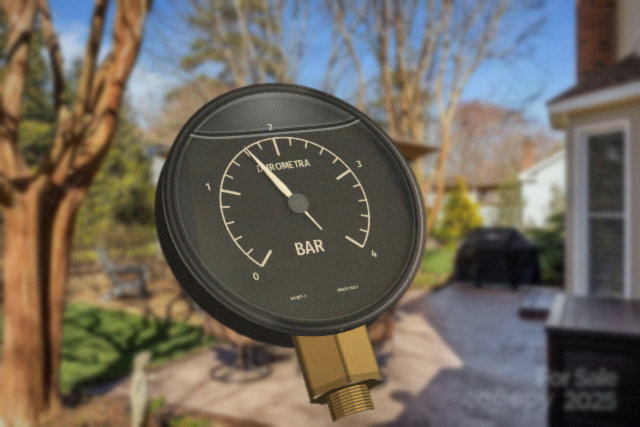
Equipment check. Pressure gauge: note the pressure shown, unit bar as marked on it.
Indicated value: 1.6 bar
